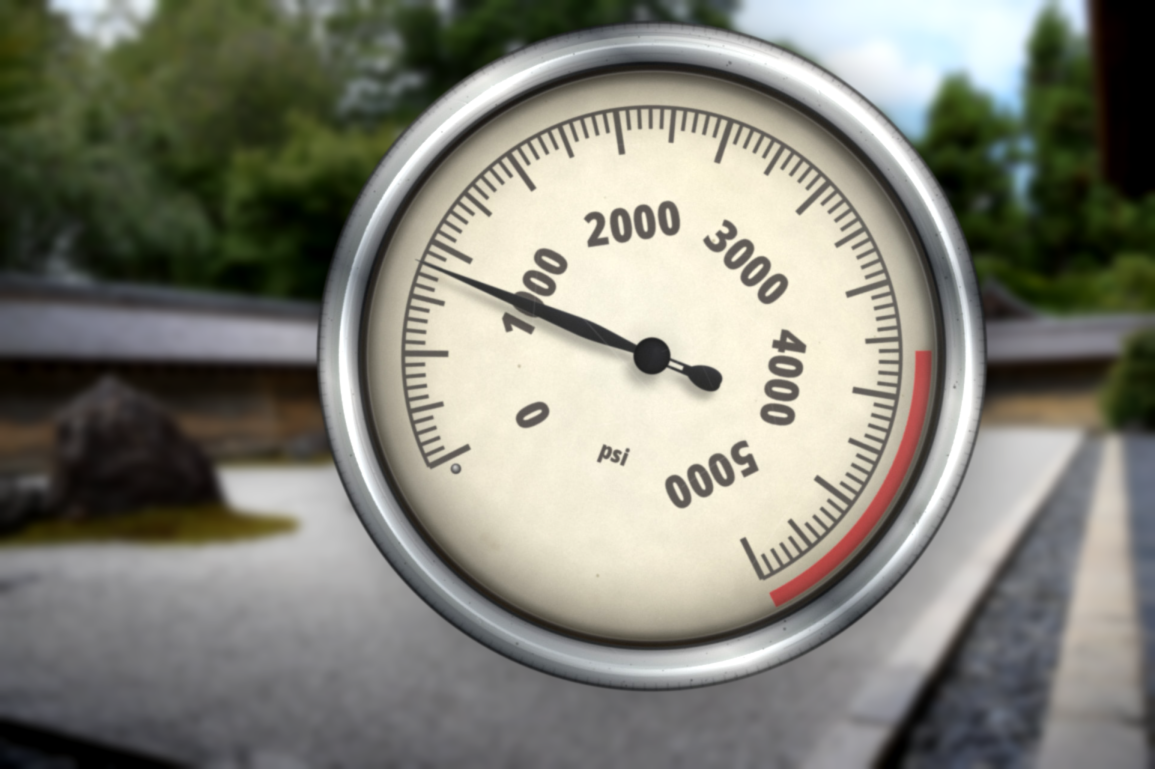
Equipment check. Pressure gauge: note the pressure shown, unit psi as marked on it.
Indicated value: 900 psi
